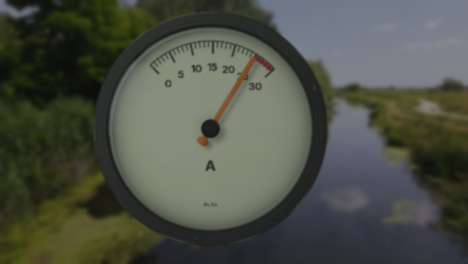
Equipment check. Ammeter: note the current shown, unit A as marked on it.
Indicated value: 25 A
